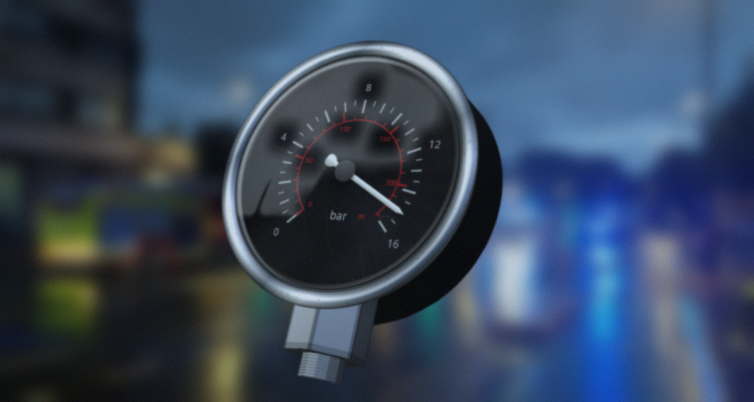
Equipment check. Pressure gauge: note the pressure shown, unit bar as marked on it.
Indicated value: 15 bar
